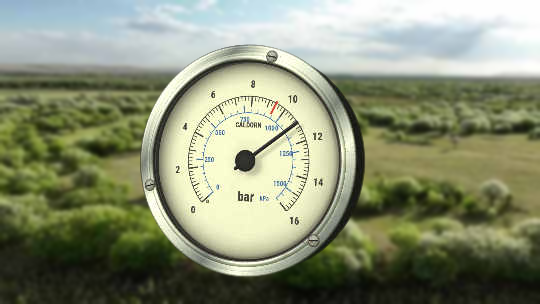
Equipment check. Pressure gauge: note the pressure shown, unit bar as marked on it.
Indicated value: 11 bar
